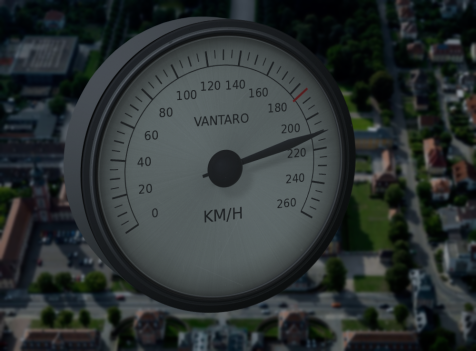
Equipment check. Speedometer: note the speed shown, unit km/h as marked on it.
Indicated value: 210 km/h
